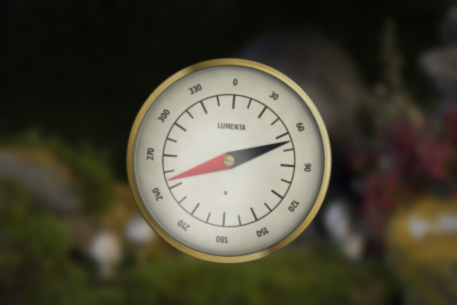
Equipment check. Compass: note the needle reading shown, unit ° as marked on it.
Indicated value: 247.5 °
